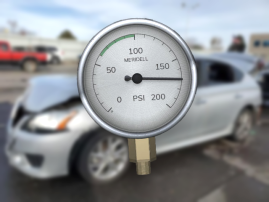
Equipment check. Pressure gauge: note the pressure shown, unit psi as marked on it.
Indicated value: 170 psi
